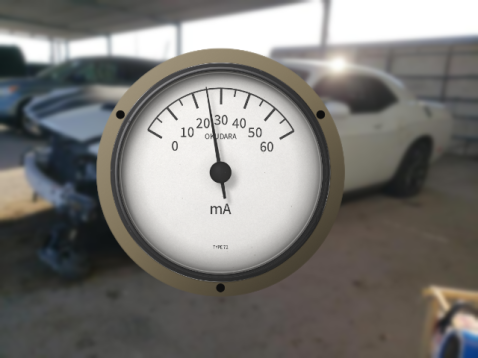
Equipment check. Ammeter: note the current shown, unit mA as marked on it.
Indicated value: 25 mA
